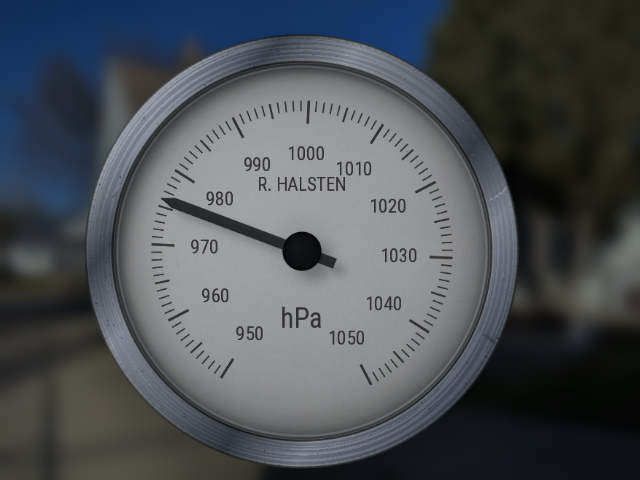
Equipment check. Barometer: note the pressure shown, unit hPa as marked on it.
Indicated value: 976 hPa
